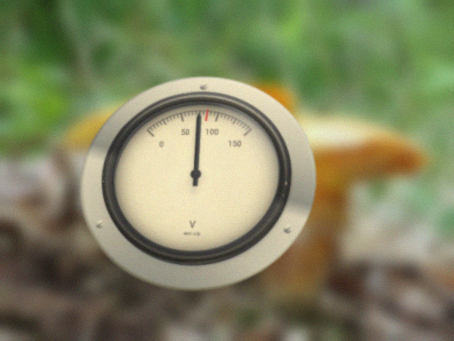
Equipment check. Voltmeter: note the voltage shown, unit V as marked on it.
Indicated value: 75 V
